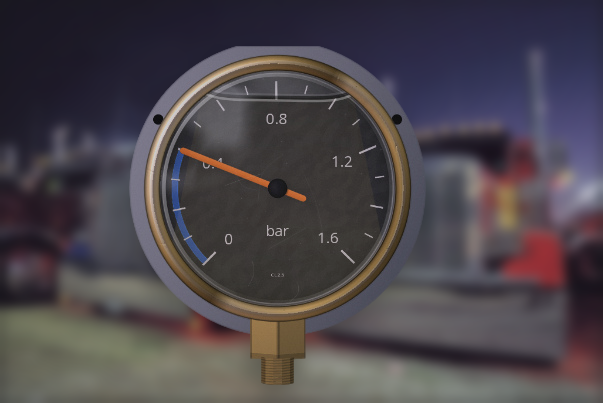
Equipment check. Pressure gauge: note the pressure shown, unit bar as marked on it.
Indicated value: 0.4 bar
